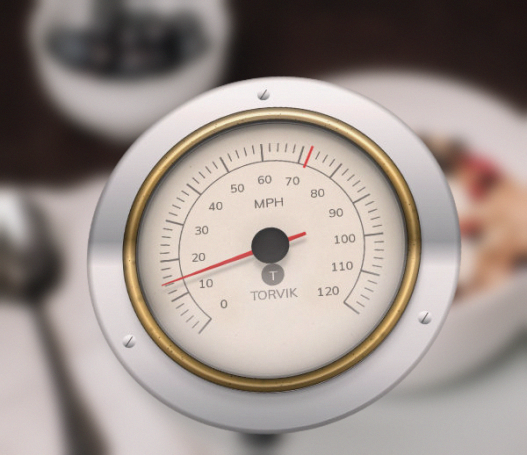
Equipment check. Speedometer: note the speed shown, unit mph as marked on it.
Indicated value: 14 mph
